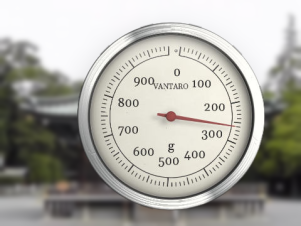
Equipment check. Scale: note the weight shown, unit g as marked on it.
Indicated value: 260 g
